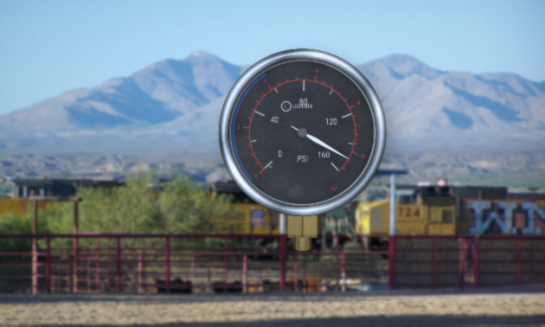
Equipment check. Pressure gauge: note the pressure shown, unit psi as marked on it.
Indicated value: 150 psi
